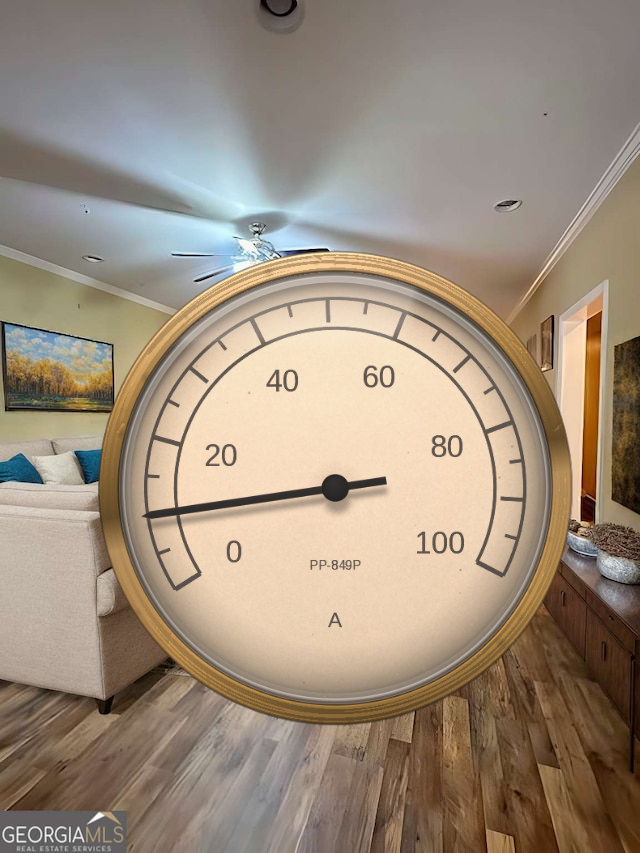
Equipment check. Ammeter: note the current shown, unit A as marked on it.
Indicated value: 10 A
